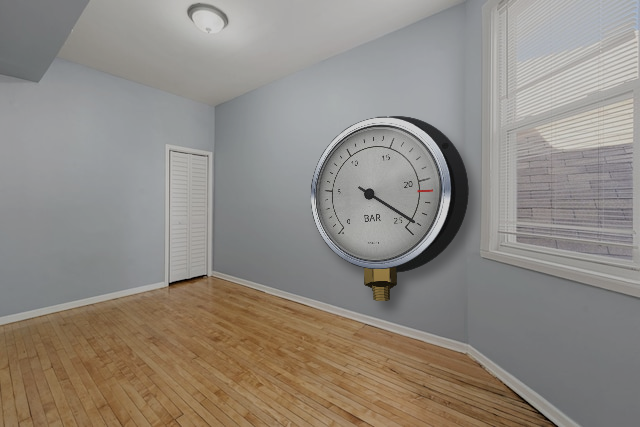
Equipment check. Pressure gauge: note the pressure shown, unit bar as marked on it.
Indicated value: 24 bar
